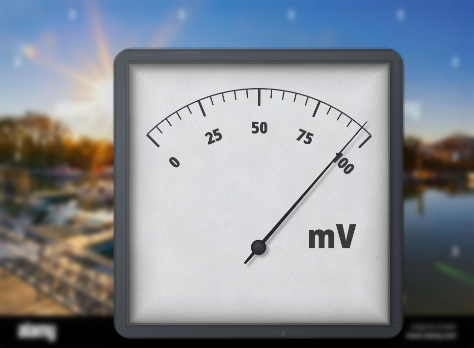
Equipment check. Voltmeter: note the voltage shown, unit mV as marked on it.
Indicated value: 95 mV
